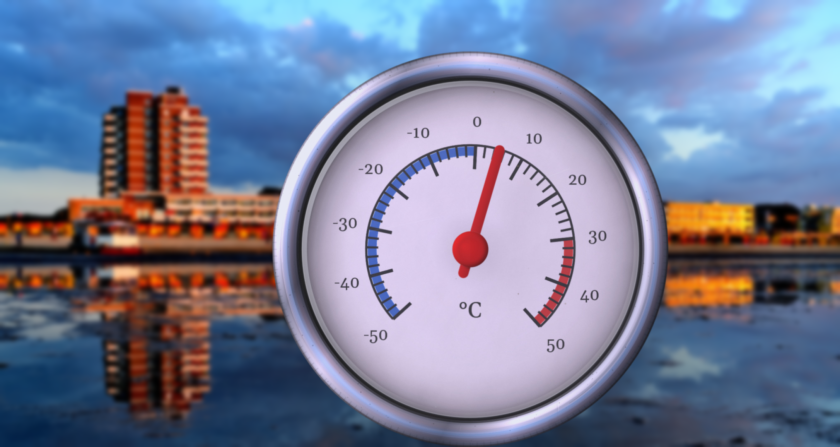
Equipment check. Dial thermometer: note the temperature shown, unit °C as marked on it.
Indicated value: 5 °C
